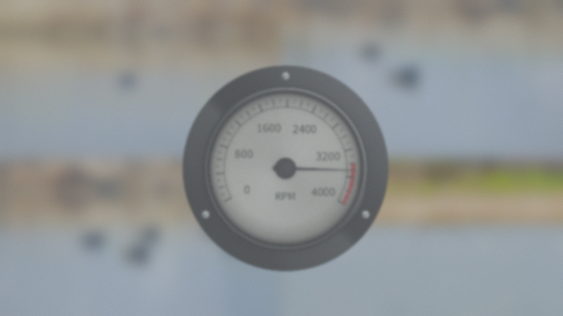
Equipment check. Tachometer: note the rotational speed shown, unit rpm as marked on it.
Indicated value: 3500 rpm
